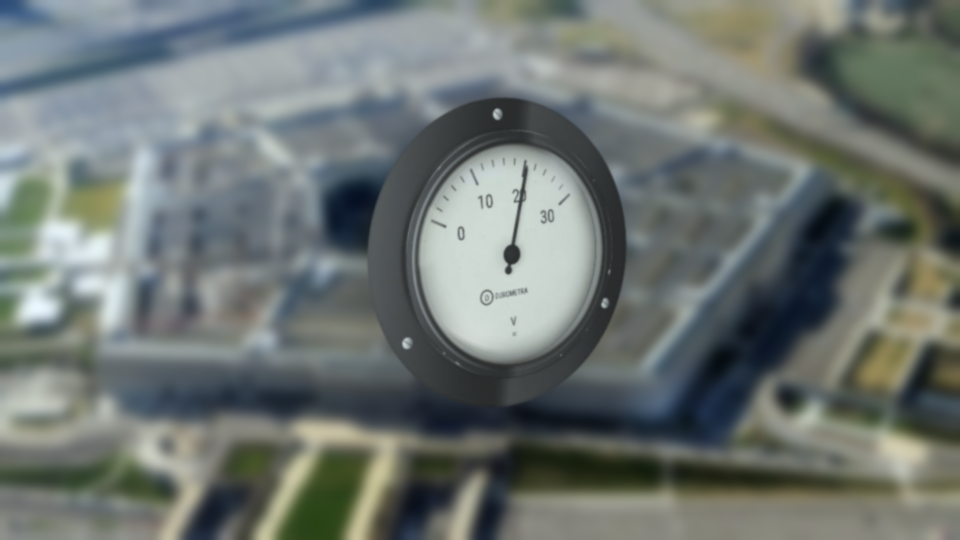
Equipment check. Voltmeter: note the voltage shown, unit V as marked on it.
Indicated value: 20 V
